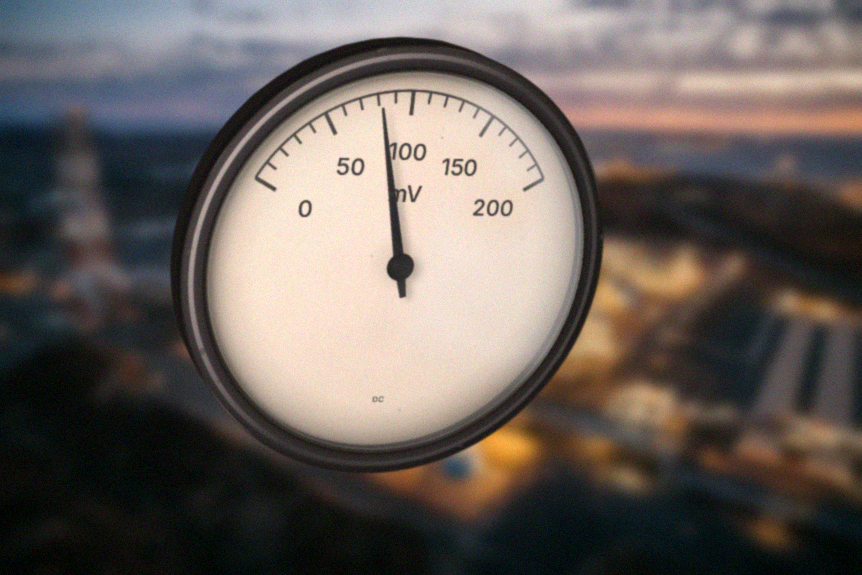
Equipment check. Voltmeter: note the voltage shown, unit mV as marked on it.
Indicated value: 80 mV
